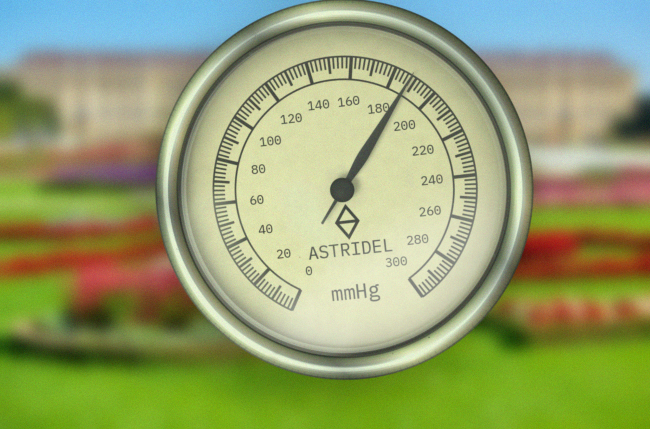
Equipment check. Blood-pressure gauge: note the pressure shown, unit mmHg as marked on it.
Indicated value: 188 mmHg
